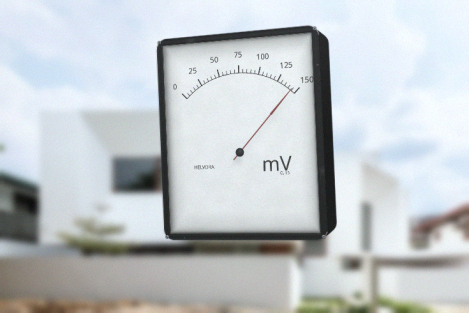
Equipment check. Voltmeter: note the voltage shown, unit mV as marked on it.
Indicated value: 145 mV
